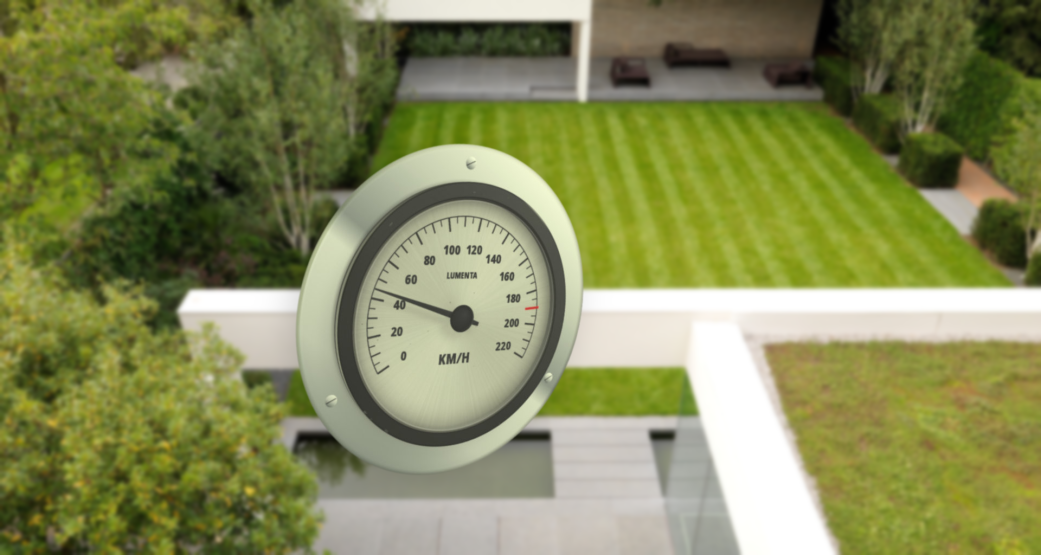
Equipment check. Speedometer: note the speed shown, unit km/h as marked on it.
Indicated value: 45 km/h
